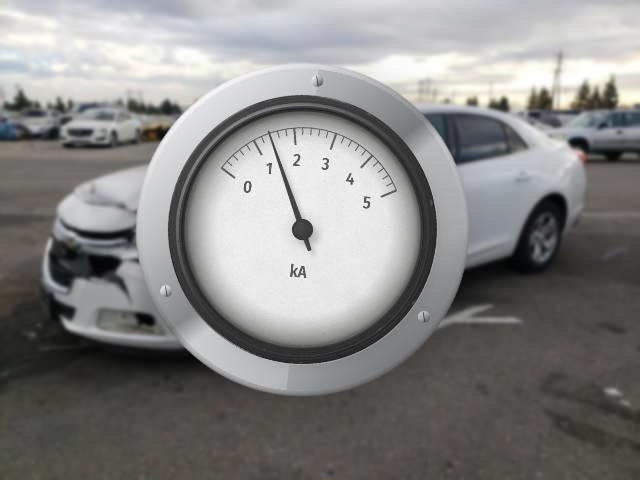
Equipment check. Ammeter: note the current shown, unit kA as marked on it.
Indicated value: 1.4 kA
